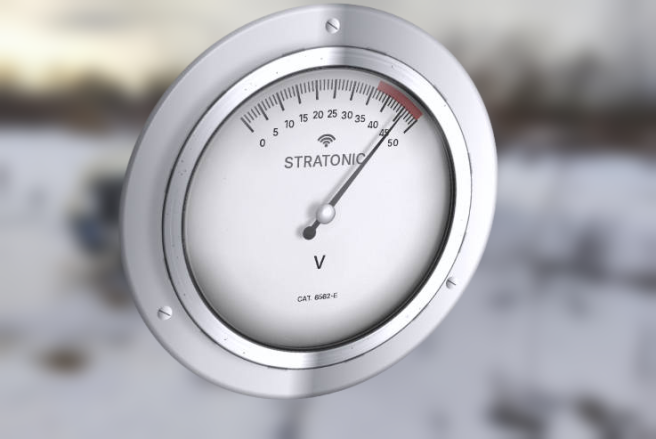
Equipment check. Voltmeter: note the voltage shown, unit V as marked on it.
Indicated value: 45 V
